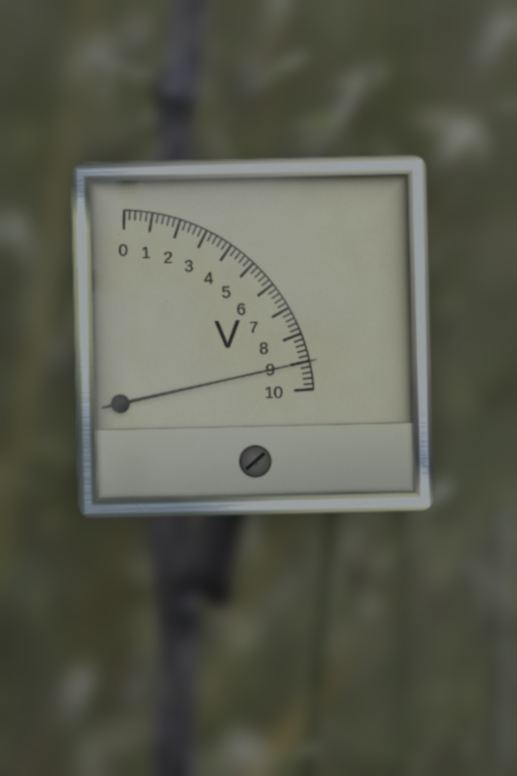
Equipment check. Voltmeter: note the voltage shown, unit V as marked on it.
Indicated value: 9 V
